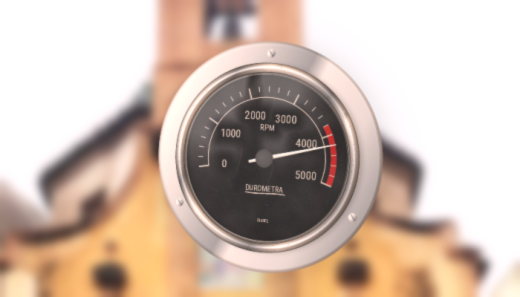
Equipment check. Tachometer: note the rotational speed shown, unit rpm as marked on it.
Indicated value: 4200 rpm
